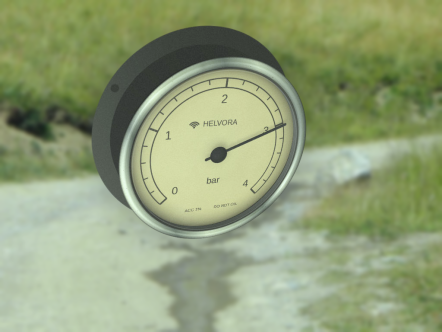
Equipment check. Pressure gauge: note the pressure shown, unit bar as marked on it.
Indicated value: 3 bar
